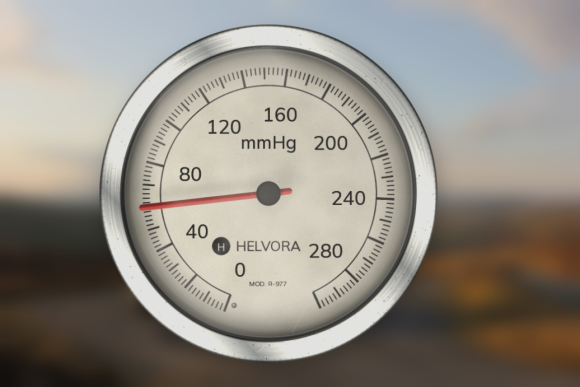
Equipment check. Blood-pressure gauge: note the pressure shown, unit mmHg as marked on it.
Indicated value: 60 mmHg
